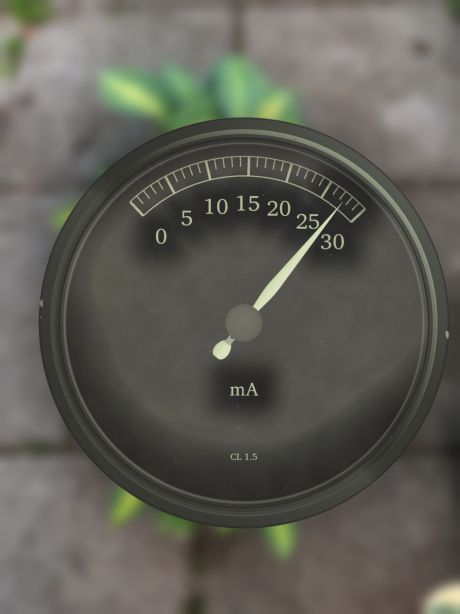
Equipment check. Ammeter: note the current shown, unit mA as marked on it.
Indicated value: 27.5 mA
